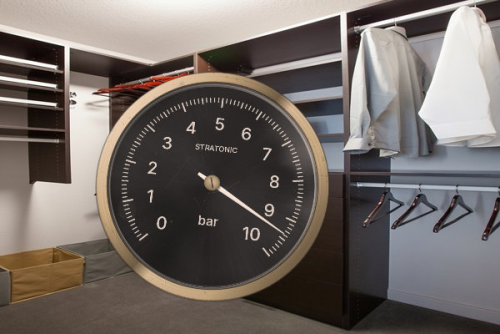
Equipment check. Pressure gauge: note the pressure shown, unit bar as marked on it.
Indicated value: 9.4 bar
